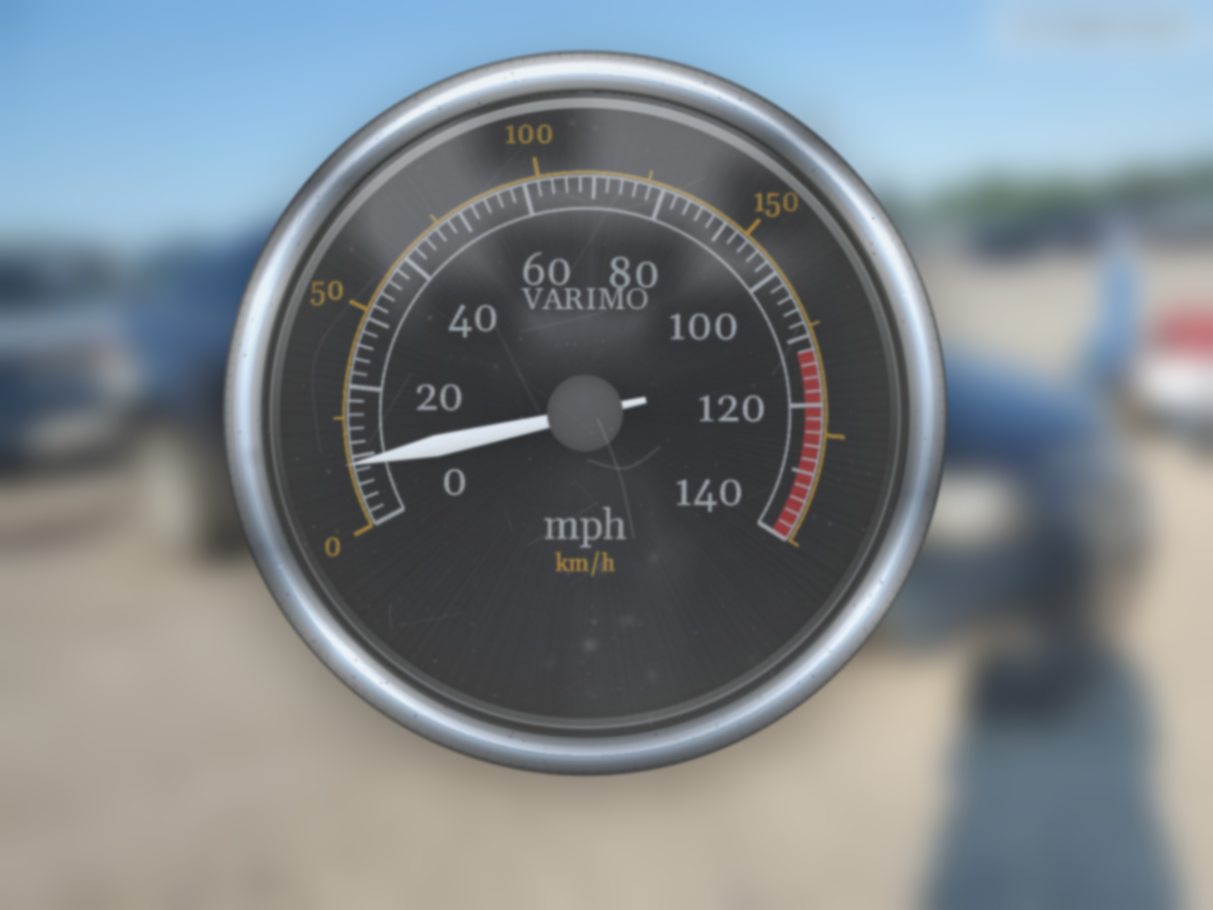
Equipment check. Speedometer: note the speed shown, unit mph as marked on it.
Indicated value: 9 mph
